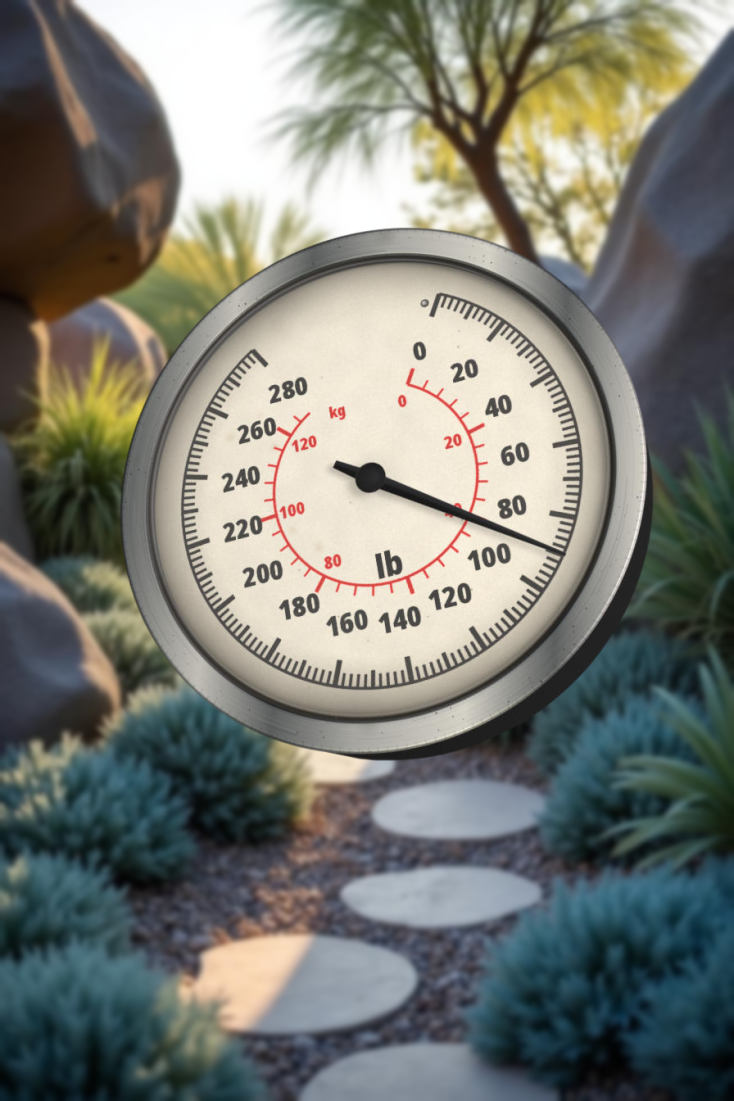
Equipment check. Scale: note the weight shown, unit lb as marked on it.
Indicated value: 90 lb
